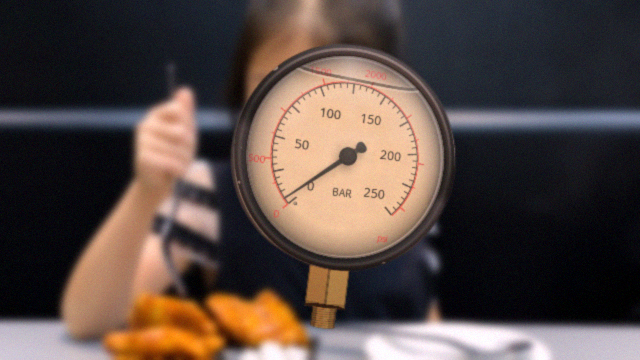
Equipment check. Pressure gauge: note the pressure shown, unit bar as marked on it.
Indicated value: 5 bar
